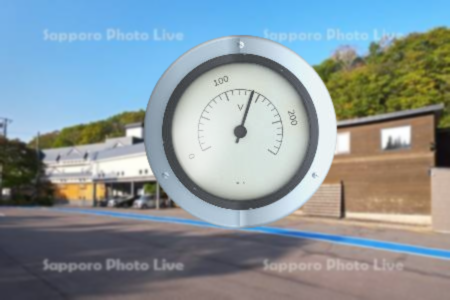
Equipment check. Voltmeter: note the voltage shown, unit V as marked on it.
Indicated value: 140 V
